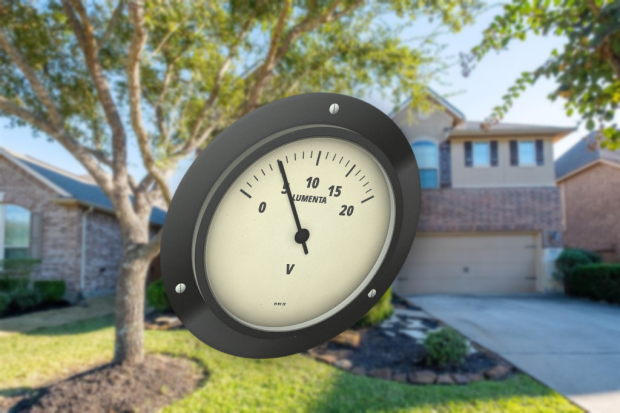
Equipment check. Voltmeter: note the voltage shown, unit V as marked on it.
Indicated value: 5 V
